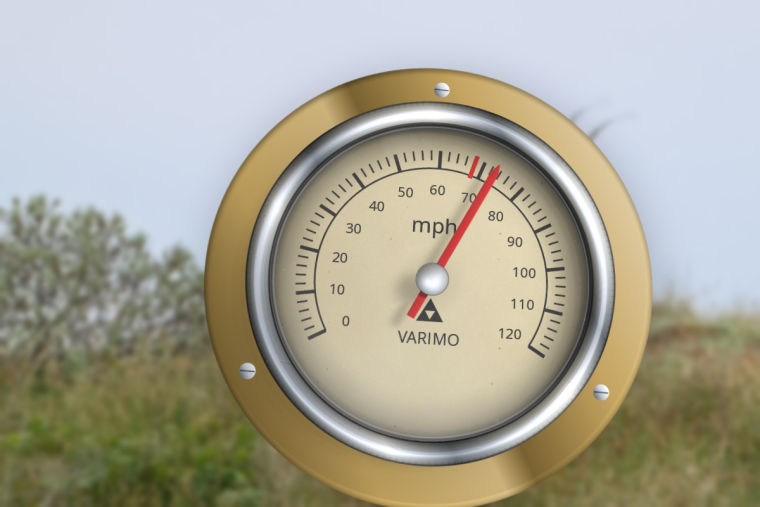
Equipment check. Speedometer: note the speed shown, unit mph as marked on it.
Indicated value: 73 mph
